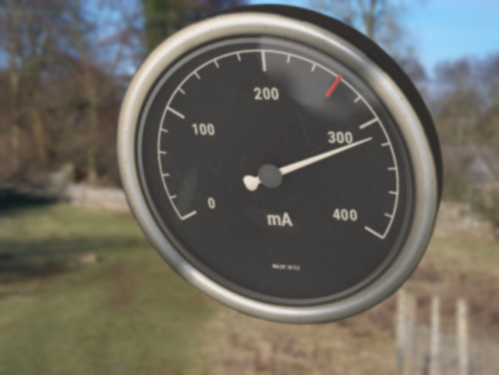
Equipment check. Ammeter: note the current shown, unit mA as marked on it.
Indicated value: 310 mA
